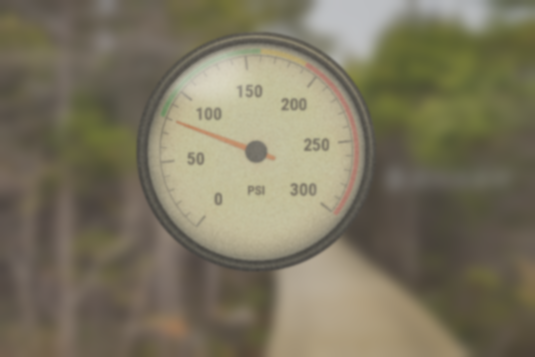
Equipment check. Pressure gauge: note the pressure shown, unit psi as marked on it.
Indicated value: 80 psi
